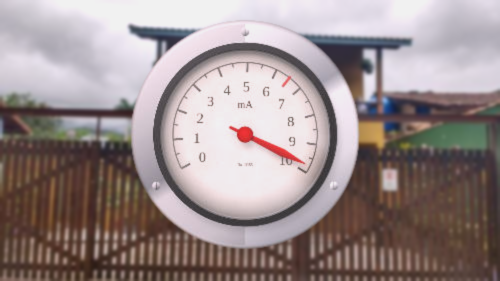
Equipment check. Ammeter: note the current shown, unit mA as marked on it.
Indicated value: 9.75 mA
